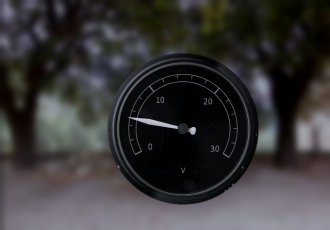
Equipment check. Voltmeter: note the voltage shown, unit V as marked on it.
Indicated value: 5 V
